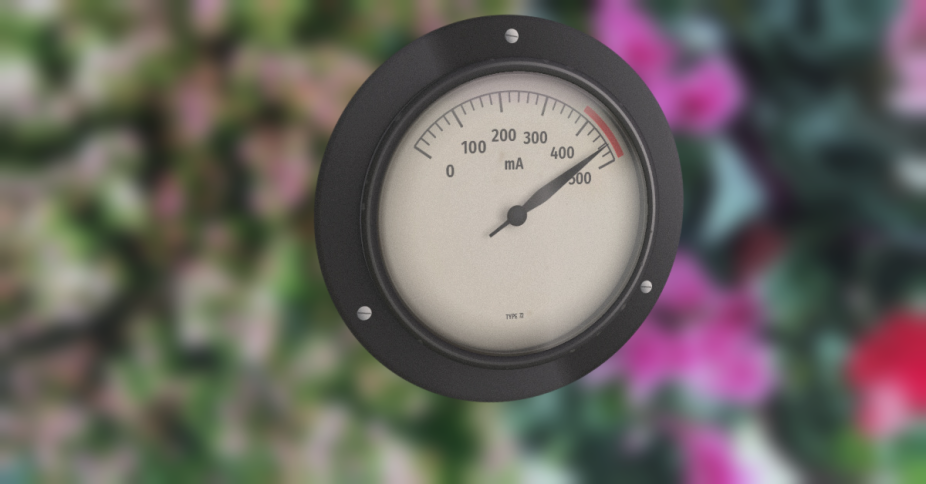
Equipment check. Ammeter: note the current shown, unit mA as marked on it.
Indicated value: 460 mA
